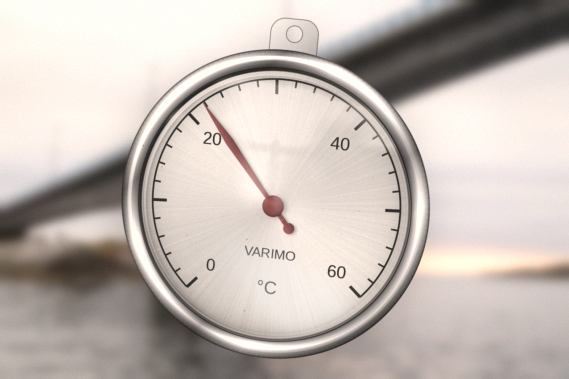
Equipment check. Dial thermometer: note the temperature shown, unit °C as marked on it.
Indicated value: 22 °C
